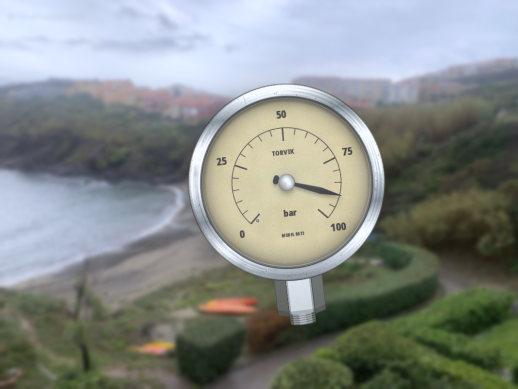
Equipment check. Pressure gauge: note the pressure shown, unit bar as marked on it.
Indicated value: 90 bar
